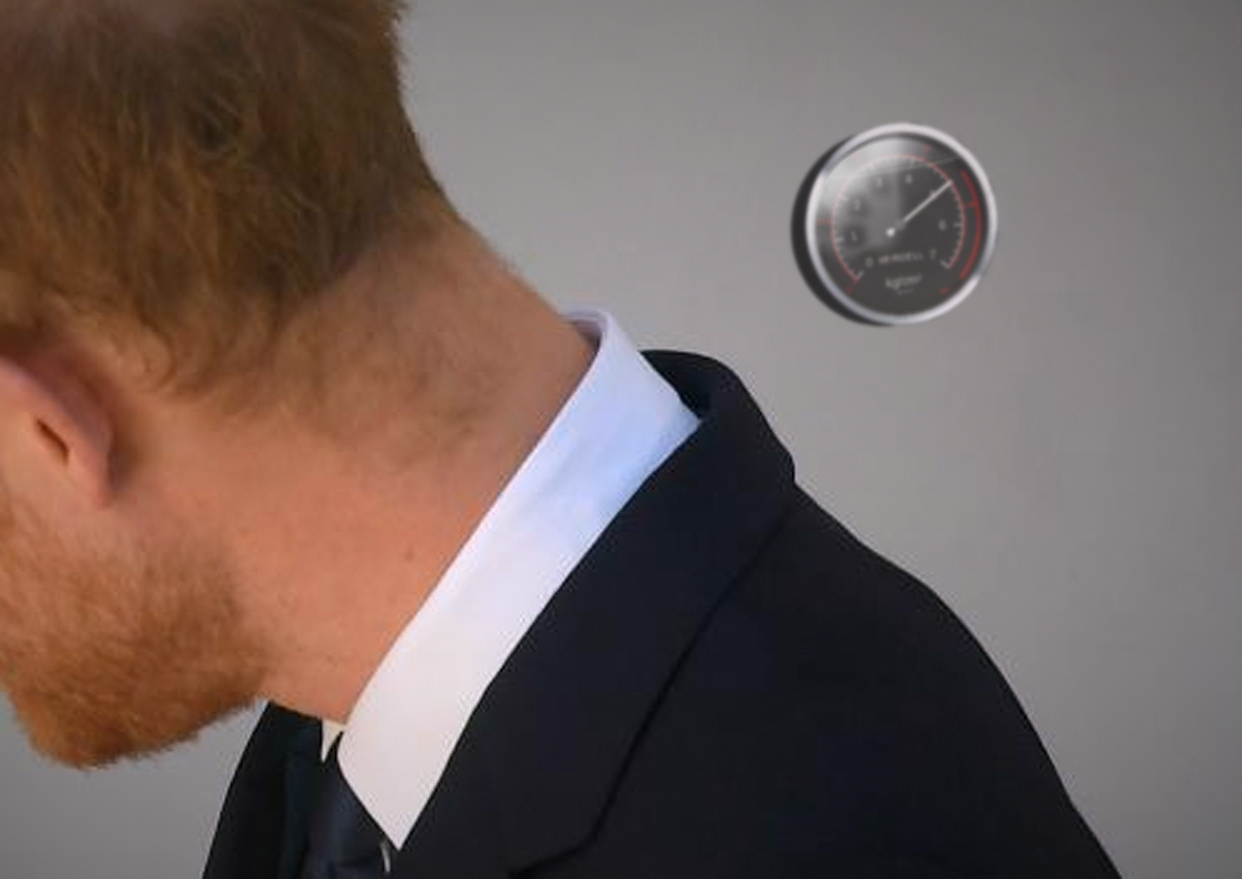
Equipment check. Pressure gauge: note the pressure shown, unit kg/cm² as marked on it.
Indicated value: 5 kg/cm²
